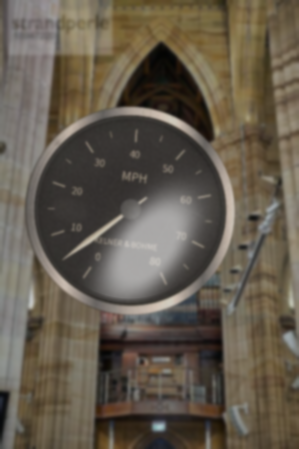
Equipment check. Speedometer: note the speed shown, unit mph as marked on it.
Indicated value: 5 mph
